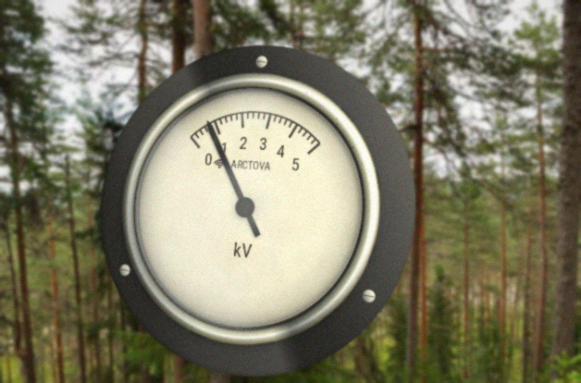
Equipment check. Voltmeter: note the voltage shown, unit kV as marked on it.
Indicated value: 0.8 kV
